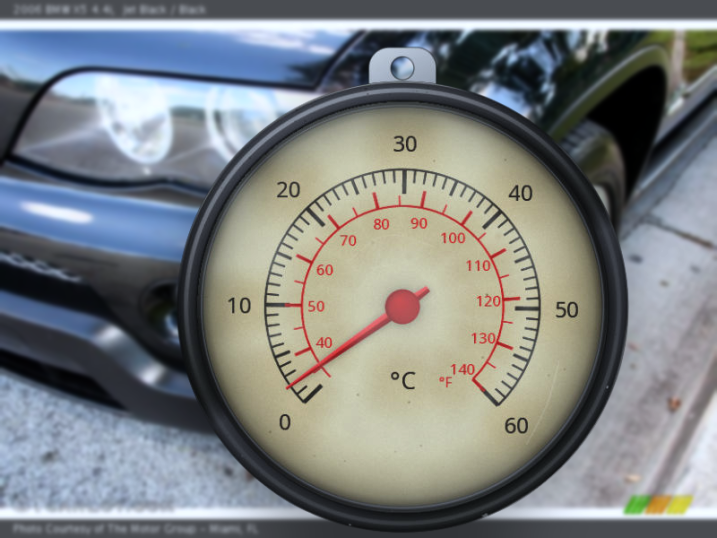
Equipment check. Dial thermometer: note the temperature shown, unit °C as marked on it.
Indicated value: 2 °C
